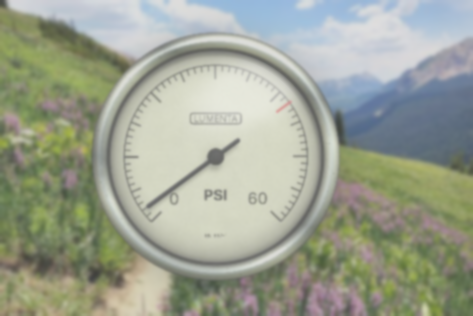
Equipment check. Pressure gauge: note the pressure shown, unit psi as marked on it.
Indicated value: 2 psi
